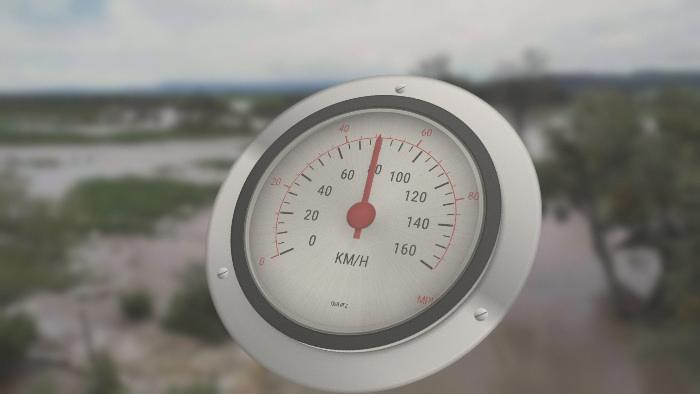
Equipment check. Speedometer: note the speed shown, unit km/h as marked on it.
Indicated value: 80 km/h
